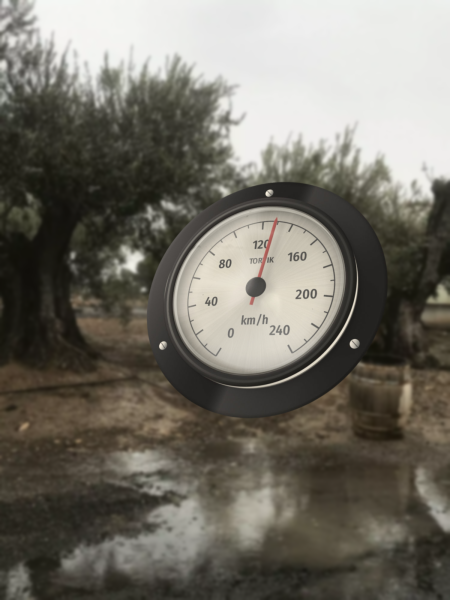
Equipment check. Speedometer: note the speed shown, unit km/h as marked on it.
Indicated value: 130 km/h
